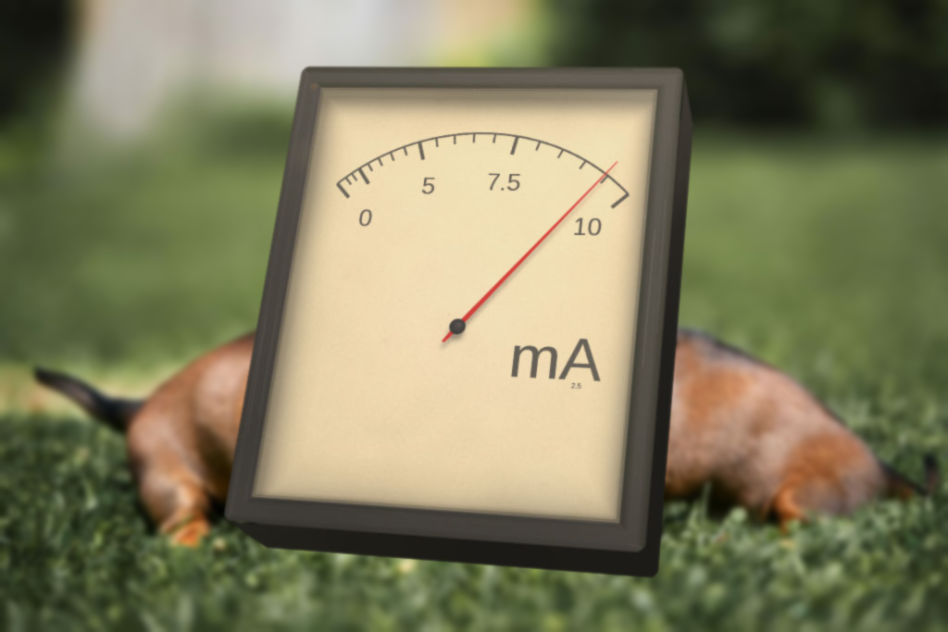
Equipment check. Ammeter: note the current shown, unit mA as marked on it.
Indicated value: 9.5 mA
